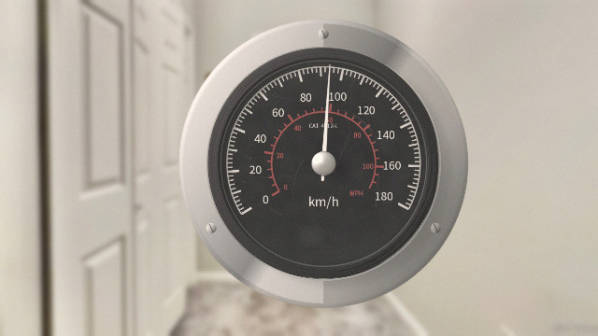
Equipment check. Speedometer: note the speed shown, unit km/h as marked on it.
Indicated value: 94 km/h
